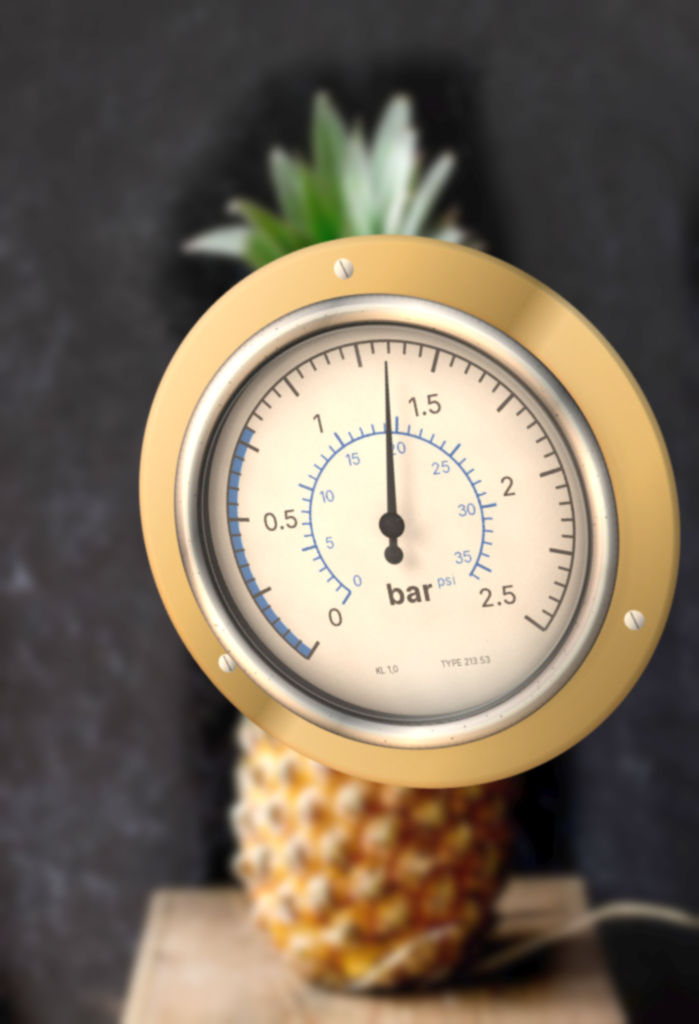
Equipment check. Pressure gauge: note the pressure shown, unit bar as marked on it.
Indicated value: 1.35 bar
